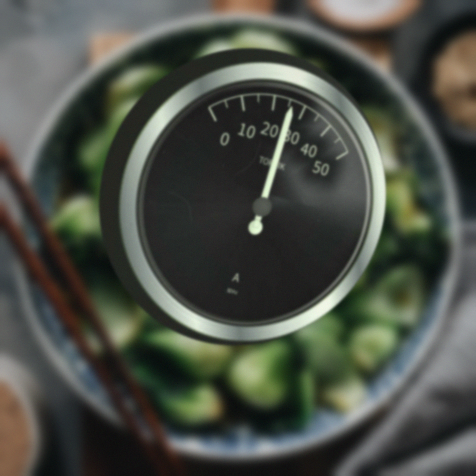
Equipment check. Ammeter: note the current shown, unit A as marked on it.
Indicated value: 25 A
